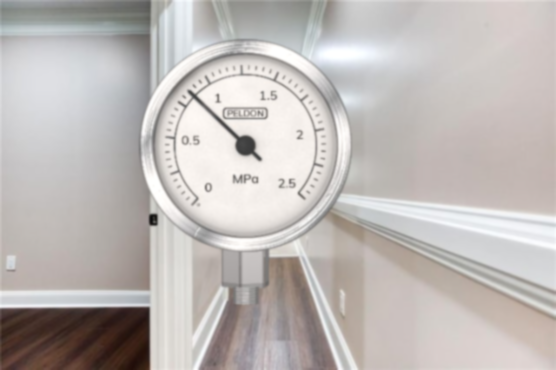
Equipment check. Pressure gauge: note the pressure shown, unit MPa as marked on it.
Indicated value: 0.85 MPa
